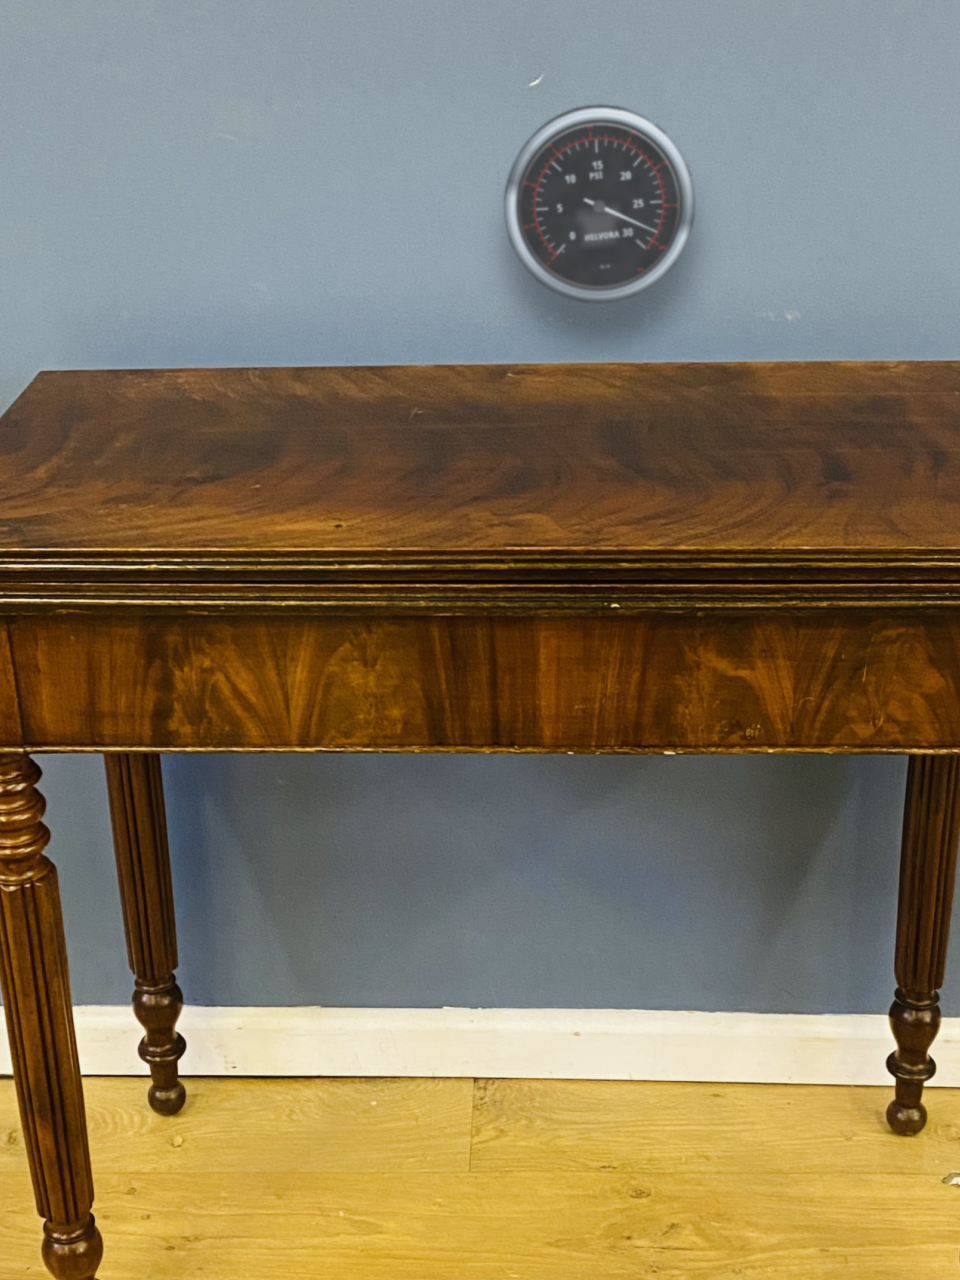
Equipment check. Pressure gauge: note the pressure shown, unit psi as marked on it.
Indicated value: 28 psi
